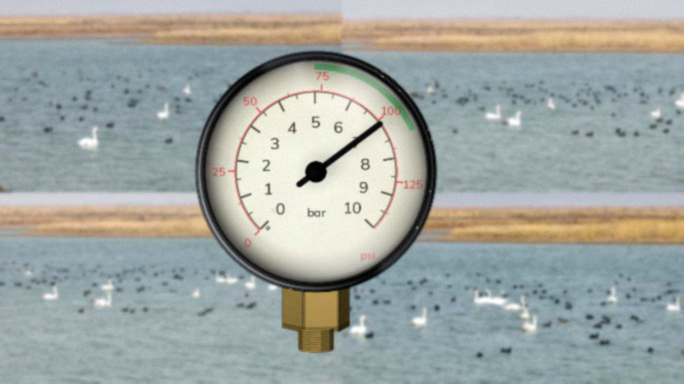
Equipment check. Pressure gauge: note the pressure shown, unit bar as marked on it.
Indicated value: 7 bar
